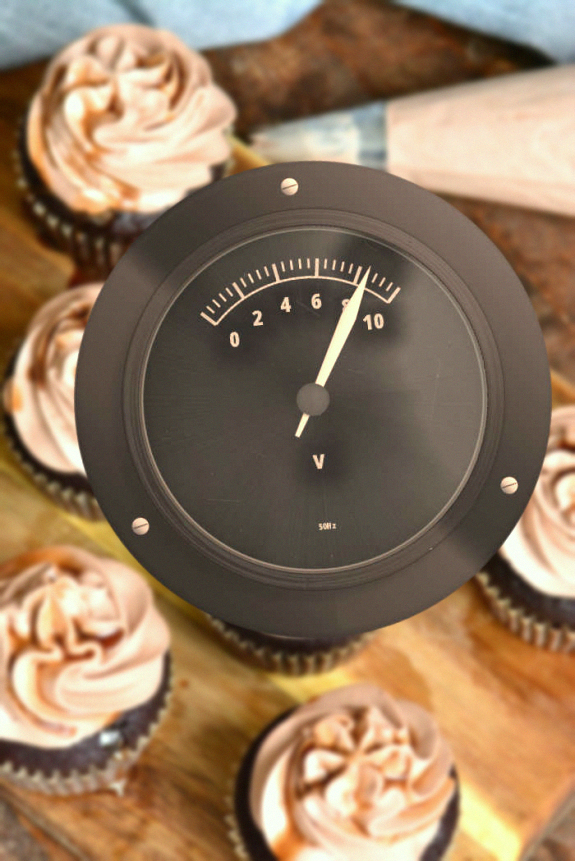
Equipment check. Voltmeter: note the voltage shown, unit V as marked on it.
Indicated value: 8.4 V
